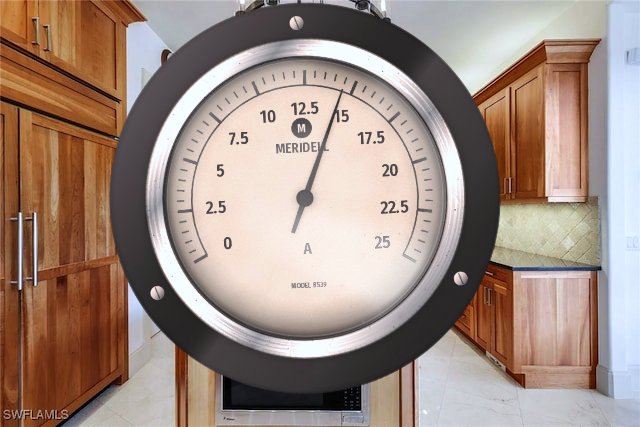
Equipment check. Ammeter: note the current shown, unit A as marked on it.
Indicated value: 14.5 A
